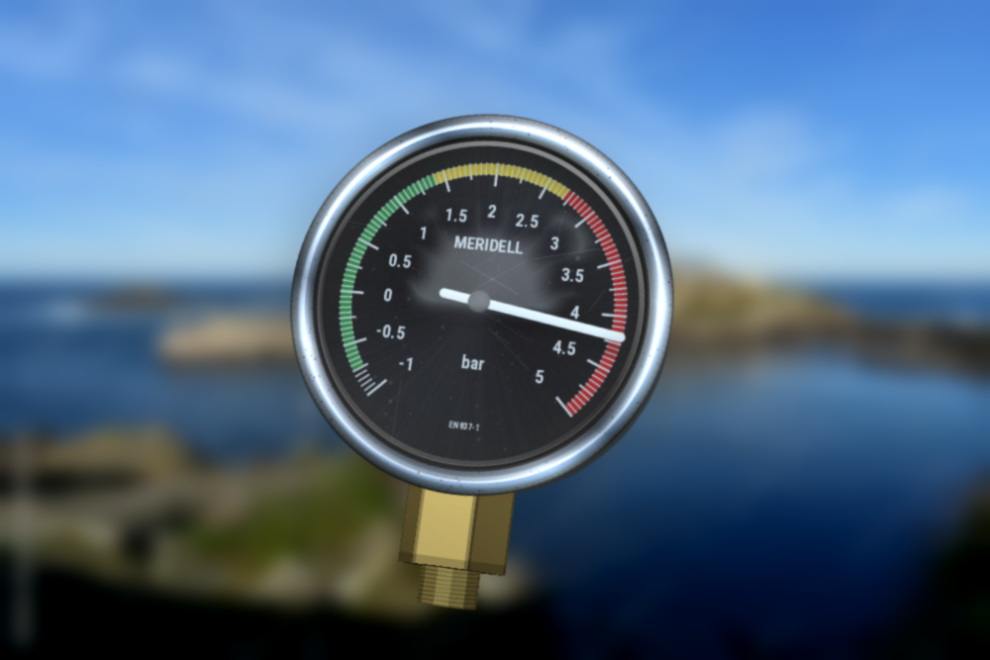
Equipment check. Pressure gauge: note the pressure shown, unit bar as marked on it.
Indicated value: 4.2 bar
